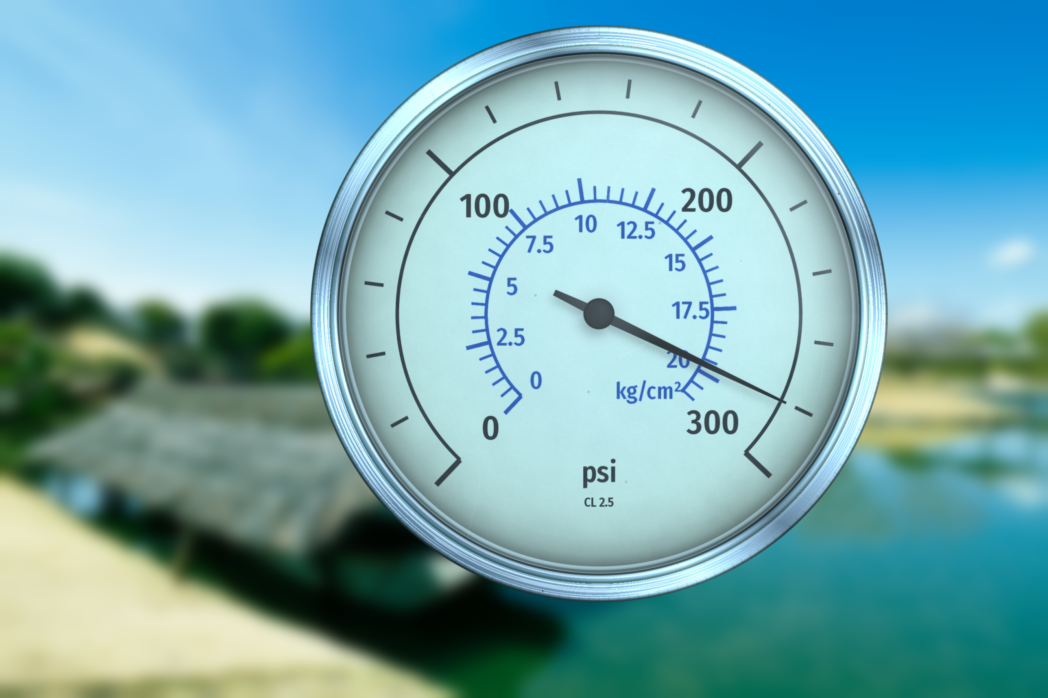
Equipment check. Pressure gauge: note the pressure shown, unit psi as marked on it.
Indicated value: 280 psi
